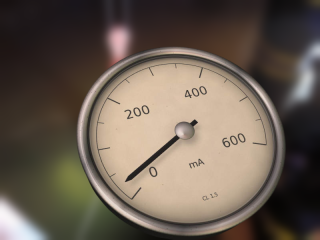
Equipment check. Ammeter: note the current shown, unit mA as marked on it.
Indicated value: 25 mA
